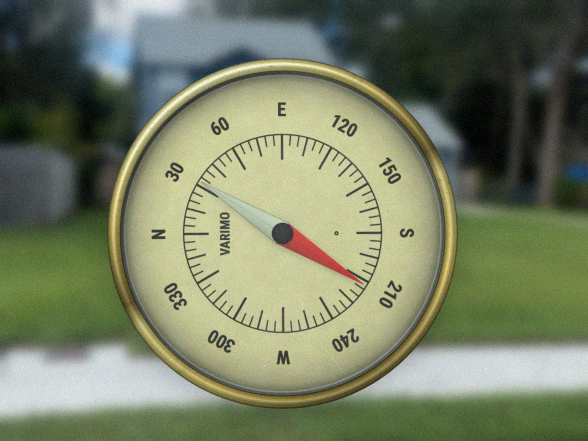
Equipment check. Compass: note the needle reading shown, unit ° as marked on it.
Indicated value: 212.5 °
